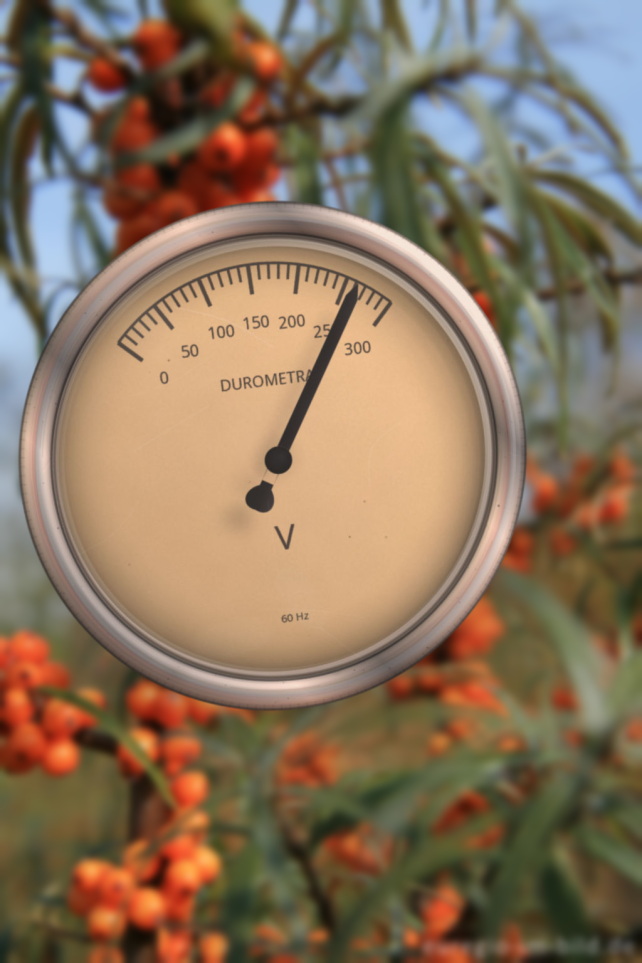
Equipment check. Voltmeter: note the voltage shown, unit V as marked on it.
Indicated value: 260 V
